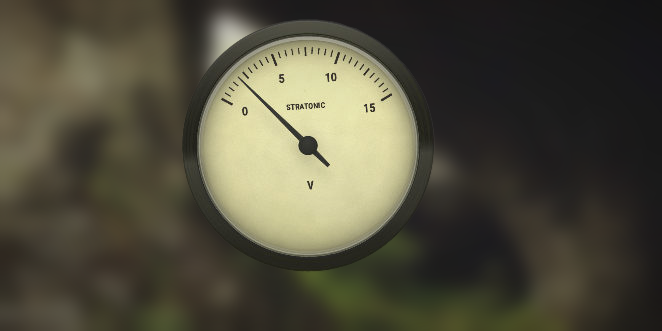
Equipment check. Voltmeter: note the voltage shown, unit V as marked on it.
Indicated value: 2 V
